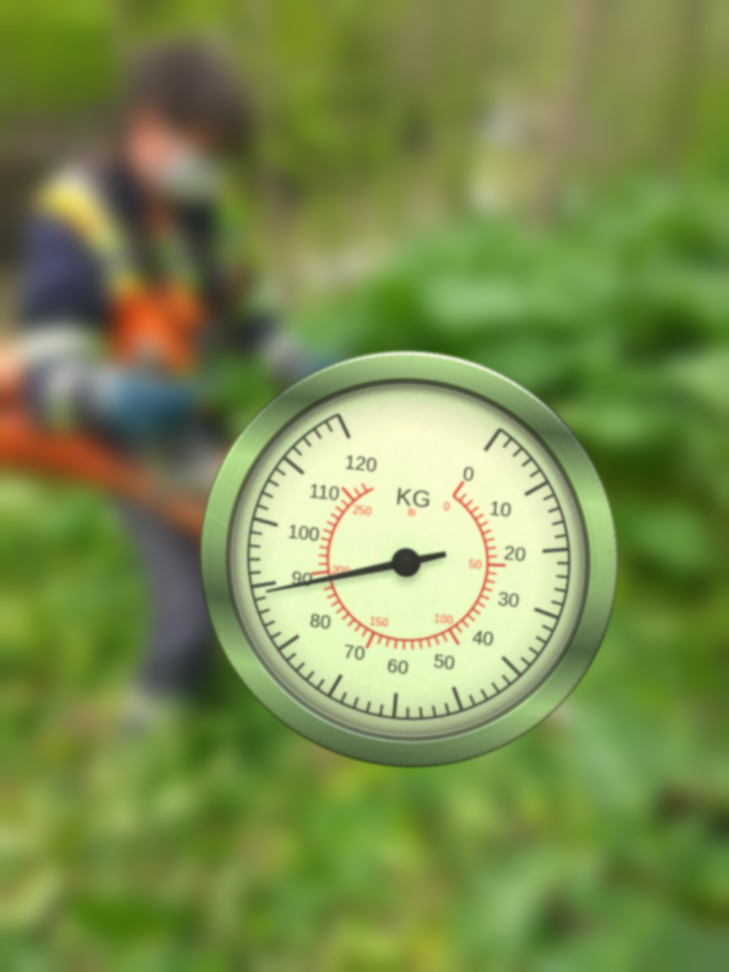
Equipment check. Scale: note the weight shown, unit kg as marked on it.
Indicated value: 89 kg
